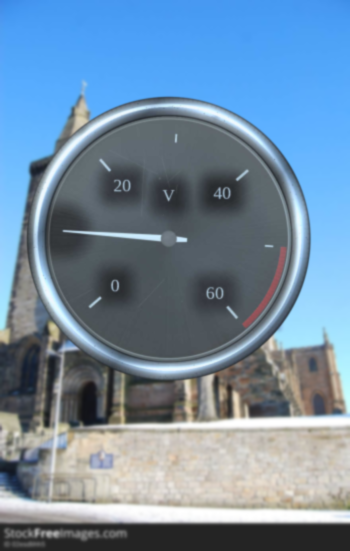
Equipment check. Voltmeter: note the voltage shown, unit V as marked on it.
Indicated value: 10 V
